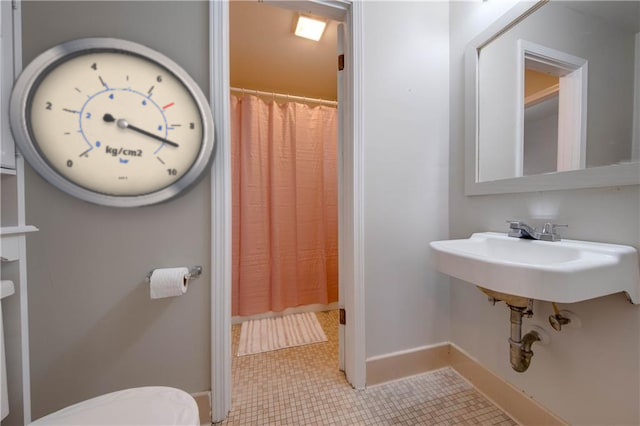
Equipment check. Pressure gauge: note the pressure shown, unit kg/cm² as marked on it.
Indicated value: 9 kg/cm²
